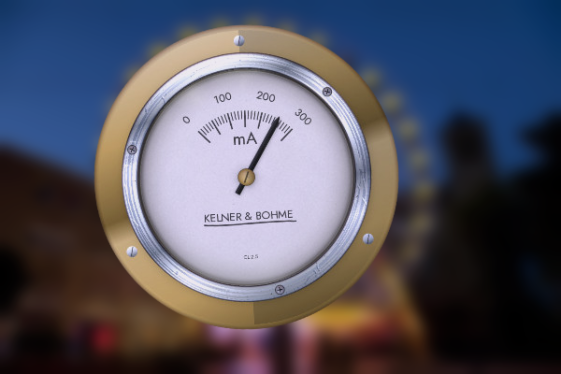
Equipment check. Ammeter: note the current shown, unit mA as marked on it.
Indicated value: 250 mA
